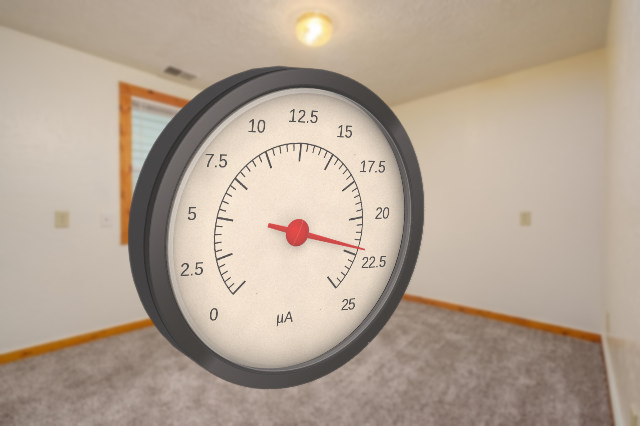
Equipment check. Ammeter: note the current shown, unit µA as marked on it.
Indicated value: 22 µA
